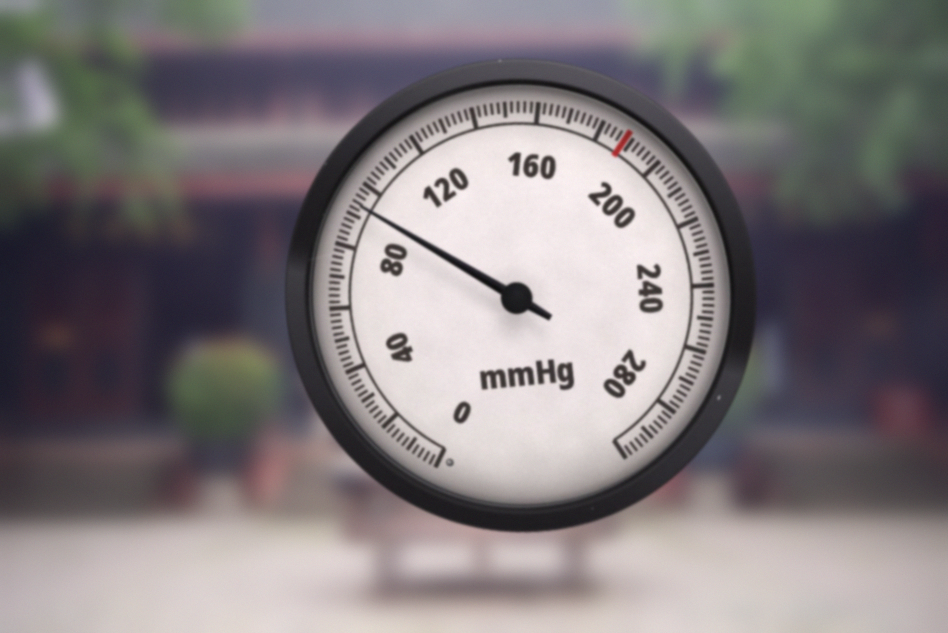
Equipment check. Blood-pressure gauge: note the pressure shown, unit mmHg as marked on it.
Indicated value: 94 mmHg
